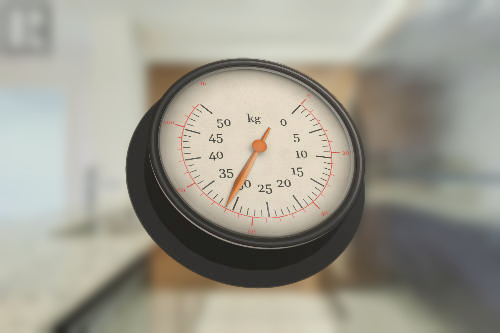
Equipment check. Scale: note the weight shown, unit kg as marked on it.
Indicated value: 31 kg
